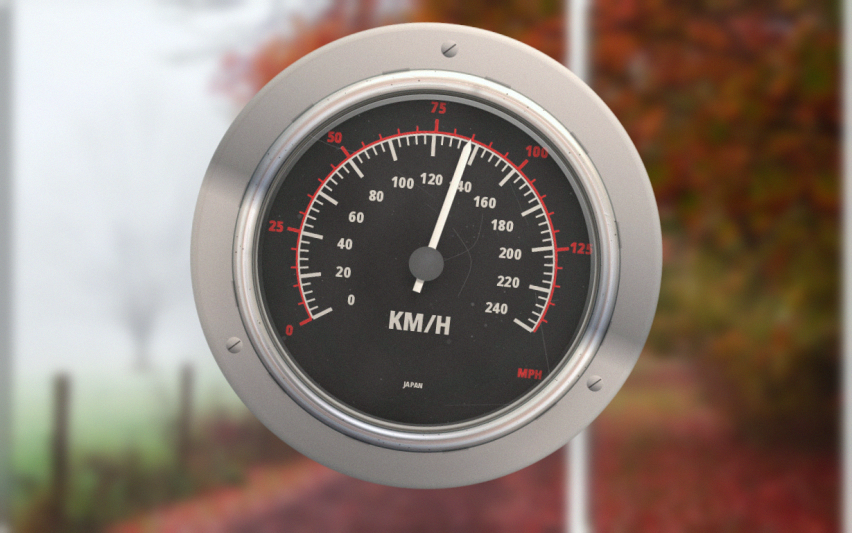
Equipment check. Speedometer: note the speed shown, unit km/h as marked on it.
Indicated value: 136 km/h
